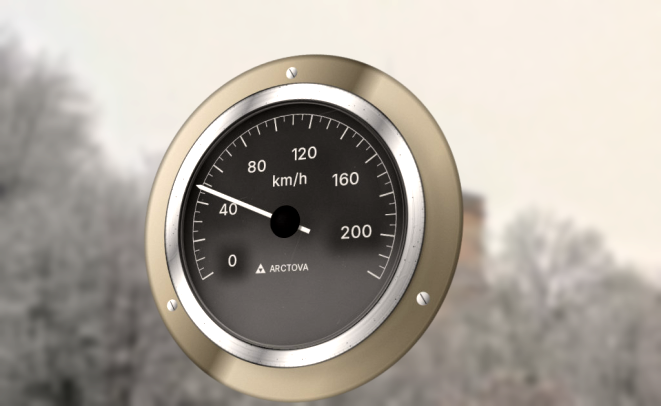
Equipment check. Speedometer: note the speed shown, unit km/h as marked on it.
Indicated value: 47.5 km/h
